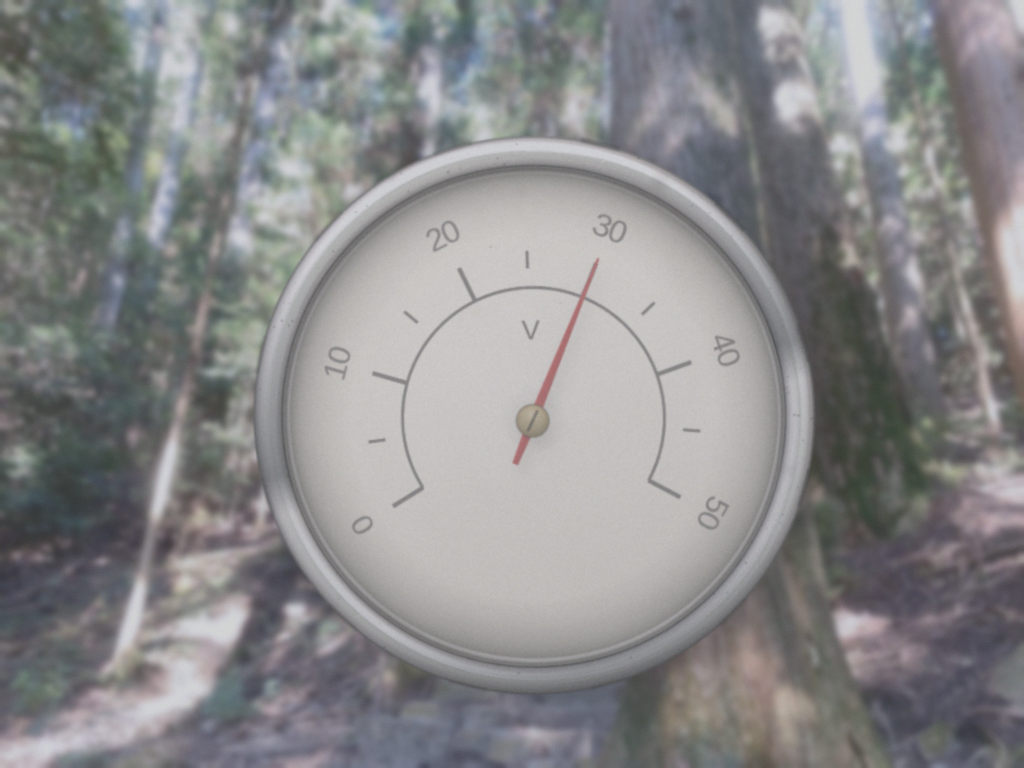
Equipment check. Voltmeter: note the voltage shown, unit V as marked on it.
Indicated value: 30 V
